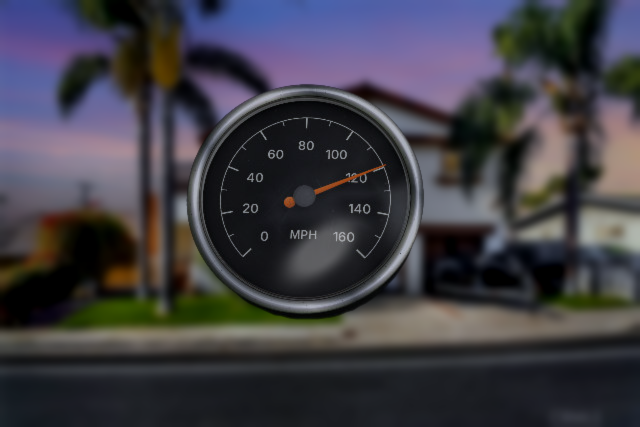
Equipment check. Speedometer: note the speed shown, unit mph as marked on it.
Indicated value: 120 mph
